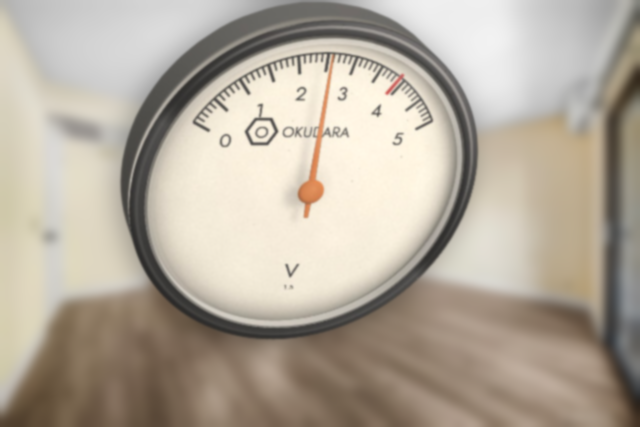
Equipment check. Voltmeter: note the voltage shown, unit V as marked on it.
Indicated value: 2.5 V
